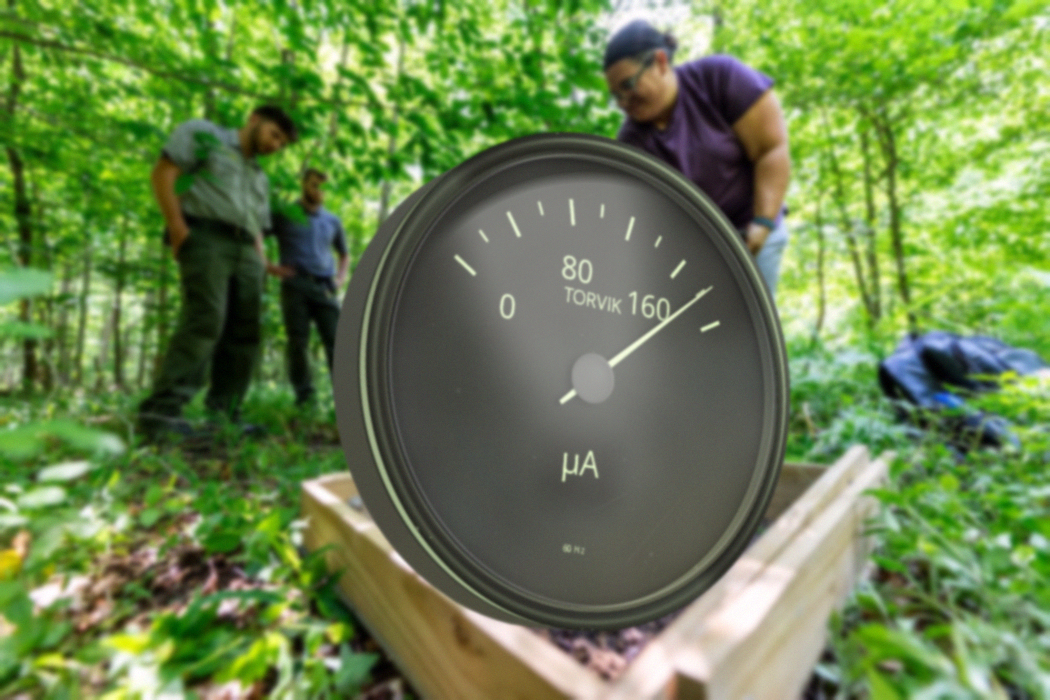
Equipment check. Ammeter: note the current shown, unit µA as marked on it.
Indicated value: 180 µA
